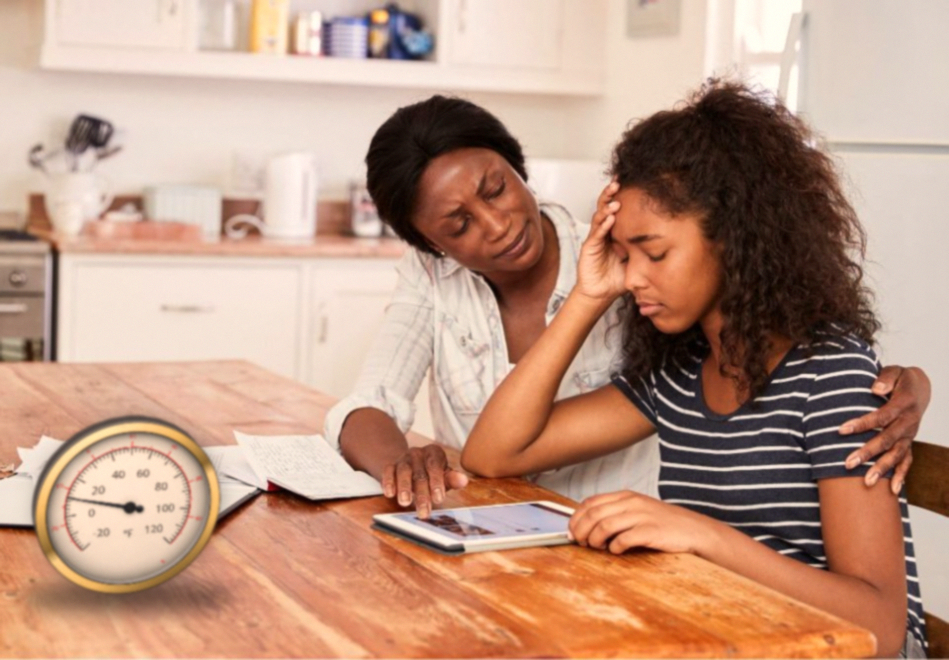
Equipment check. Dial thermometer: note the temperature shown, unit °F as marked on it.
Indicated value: 10 °F
